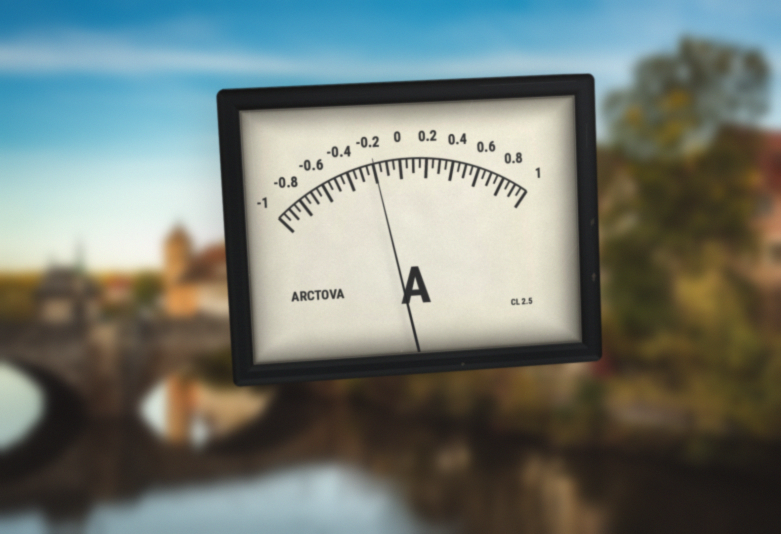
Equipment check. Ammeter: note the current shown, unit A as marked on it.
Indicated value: -0.2 A
